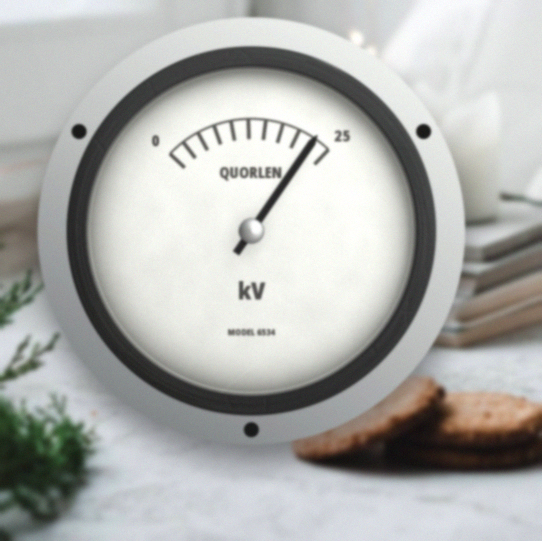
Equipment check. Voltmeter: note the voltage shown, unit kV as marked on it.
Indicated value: 22.5 kV
